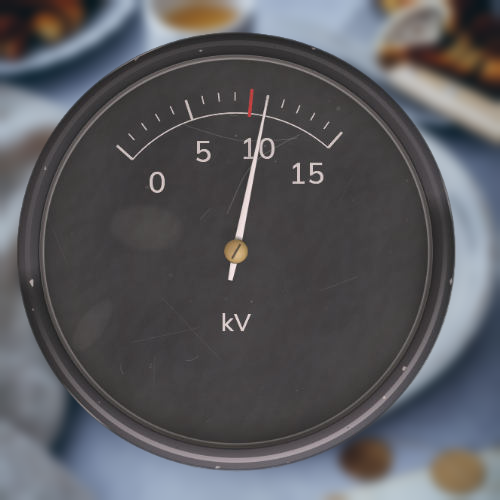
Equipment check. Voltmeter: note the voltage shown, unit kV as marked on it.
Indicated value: 10 kV
